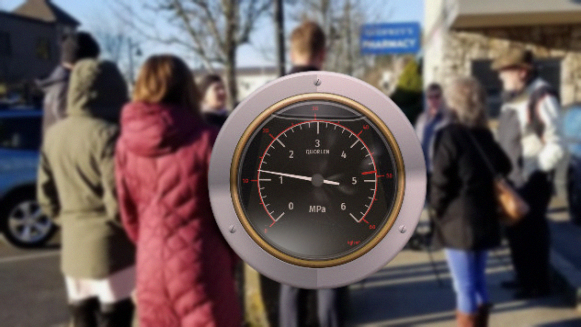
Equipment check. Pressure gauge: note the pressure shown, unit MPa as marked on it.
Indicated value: 1.2 MPa
